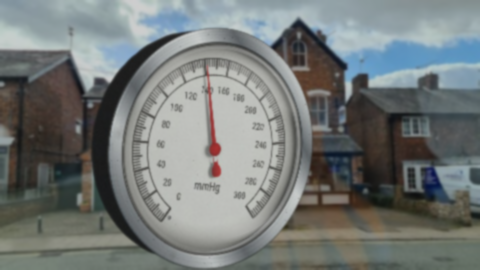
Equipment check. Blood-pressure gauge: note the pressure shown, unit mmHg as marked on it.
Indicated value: 140 mmHg
